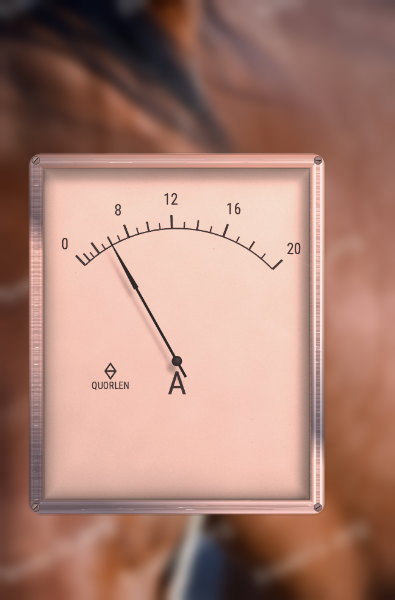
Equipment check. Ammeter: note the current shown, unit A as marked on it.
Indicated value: 6 A
